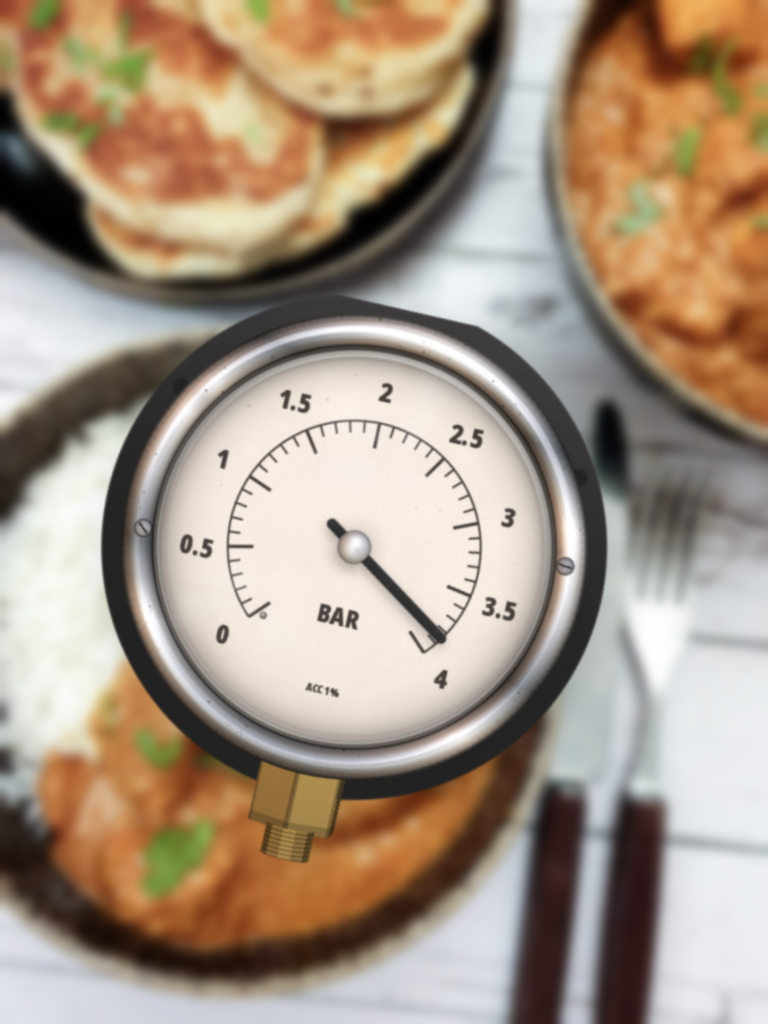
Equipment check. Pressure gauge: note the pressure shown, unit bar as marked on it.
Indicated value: 3.85 bar
